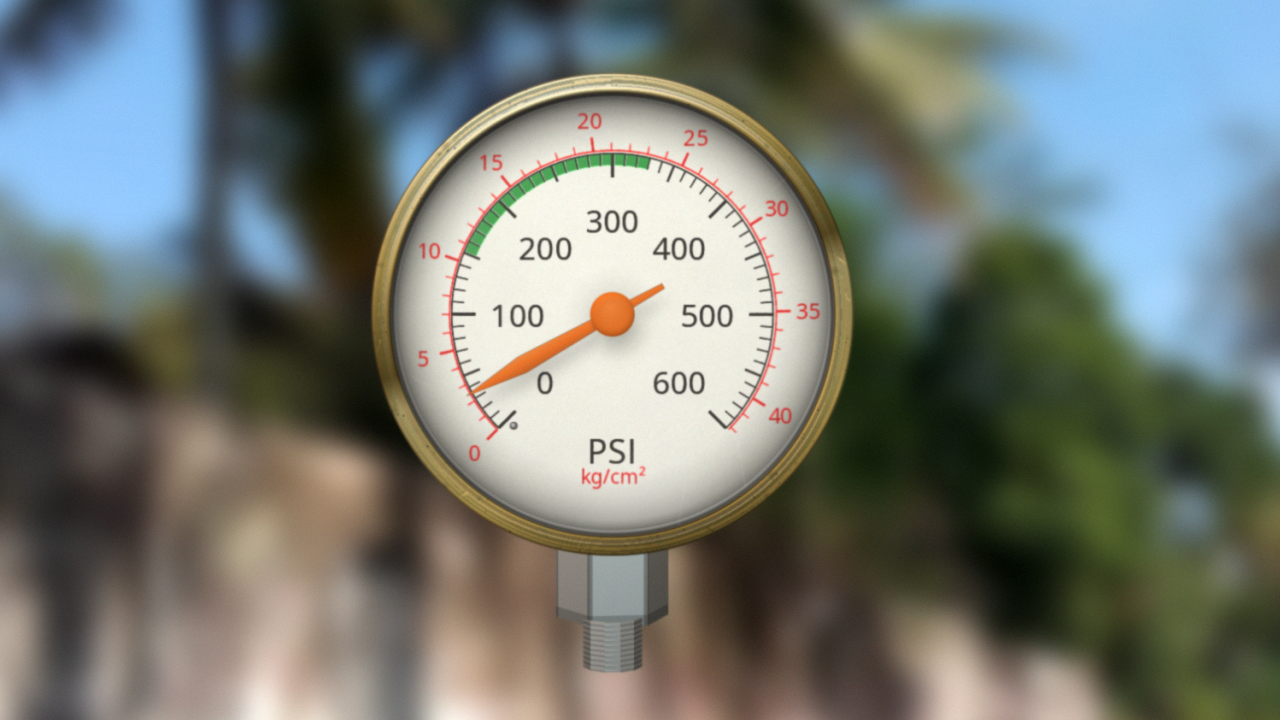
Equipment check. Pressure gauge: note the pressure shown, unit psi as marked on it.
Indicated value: 35 psi
